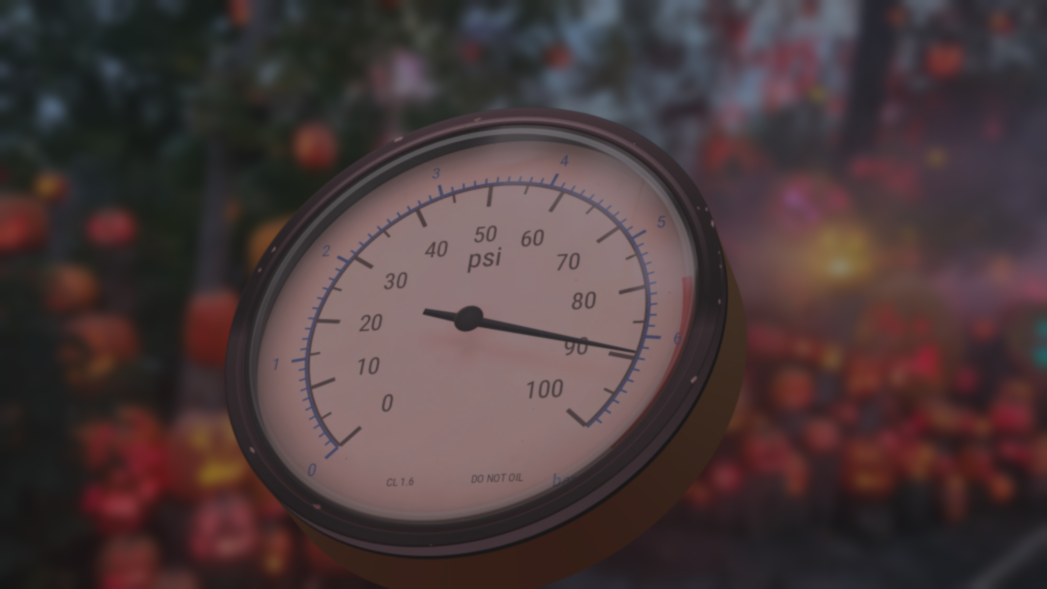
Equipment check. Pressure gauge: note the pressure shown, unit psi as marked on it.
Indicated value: 90 psi
